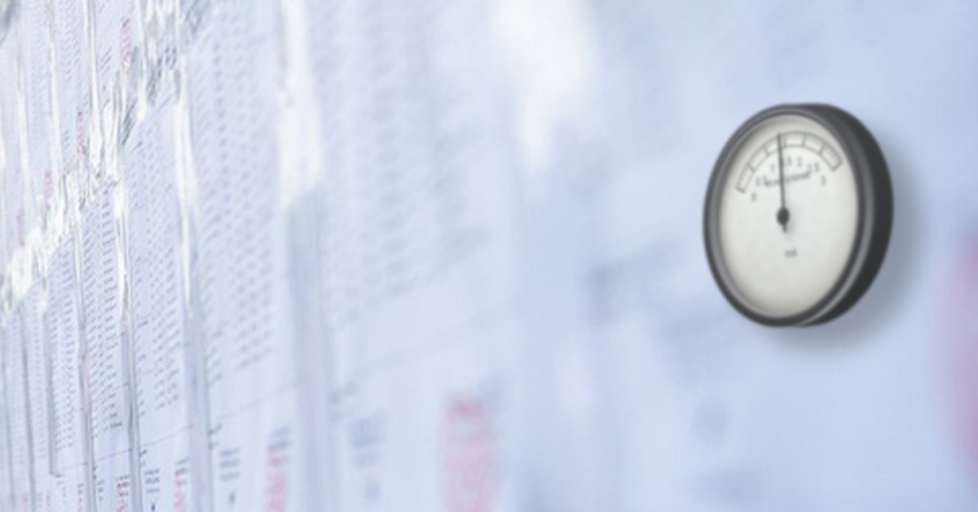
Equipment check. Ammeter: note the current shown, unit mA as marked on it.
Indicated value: 1.5 mA
